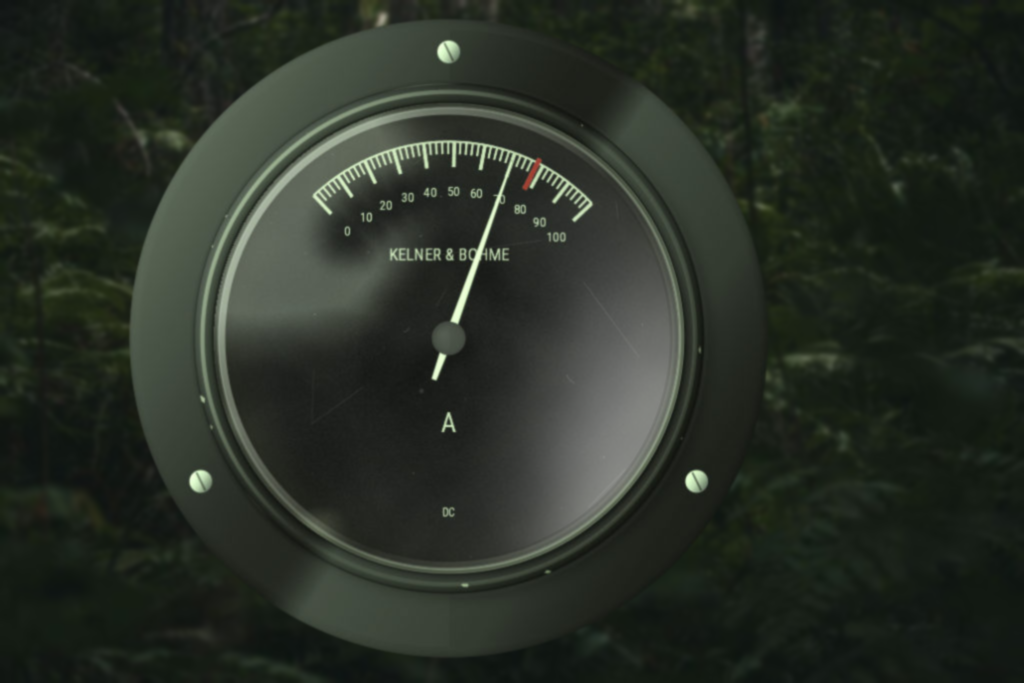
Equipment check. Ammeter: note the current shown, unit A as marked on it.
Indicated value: 70 A
